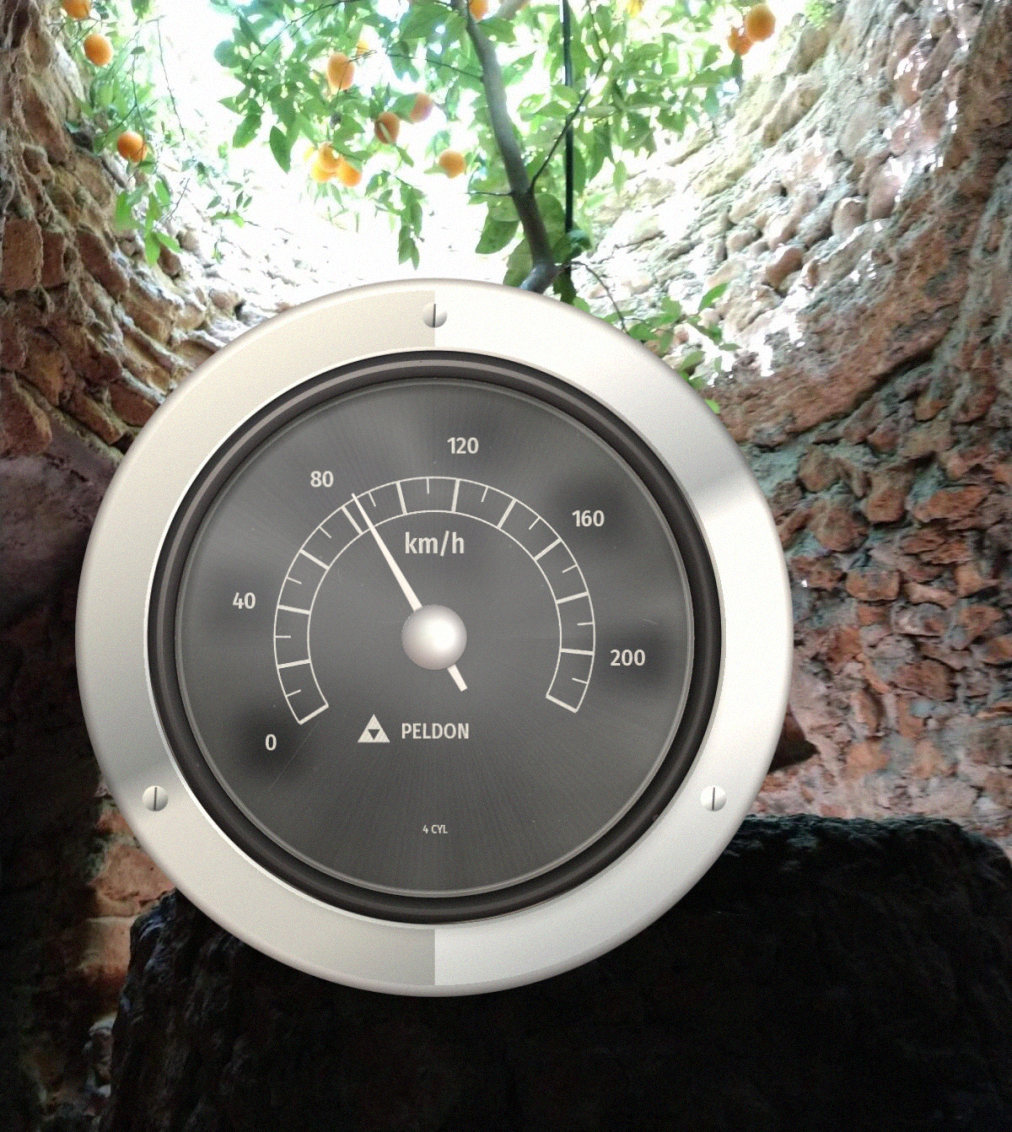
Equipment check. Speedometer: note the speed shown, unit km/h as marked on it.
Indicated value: 85 km/h
